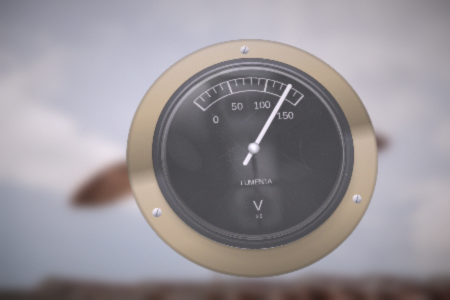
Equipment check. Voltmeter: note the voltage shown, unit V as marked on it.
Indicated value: 130 V
